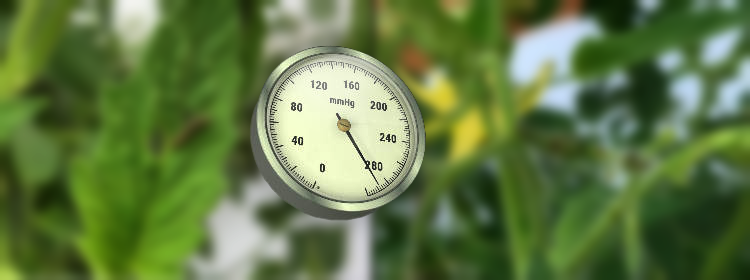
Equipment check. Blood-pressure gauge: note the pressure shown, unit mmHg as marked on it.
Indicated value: 290 mmHg
